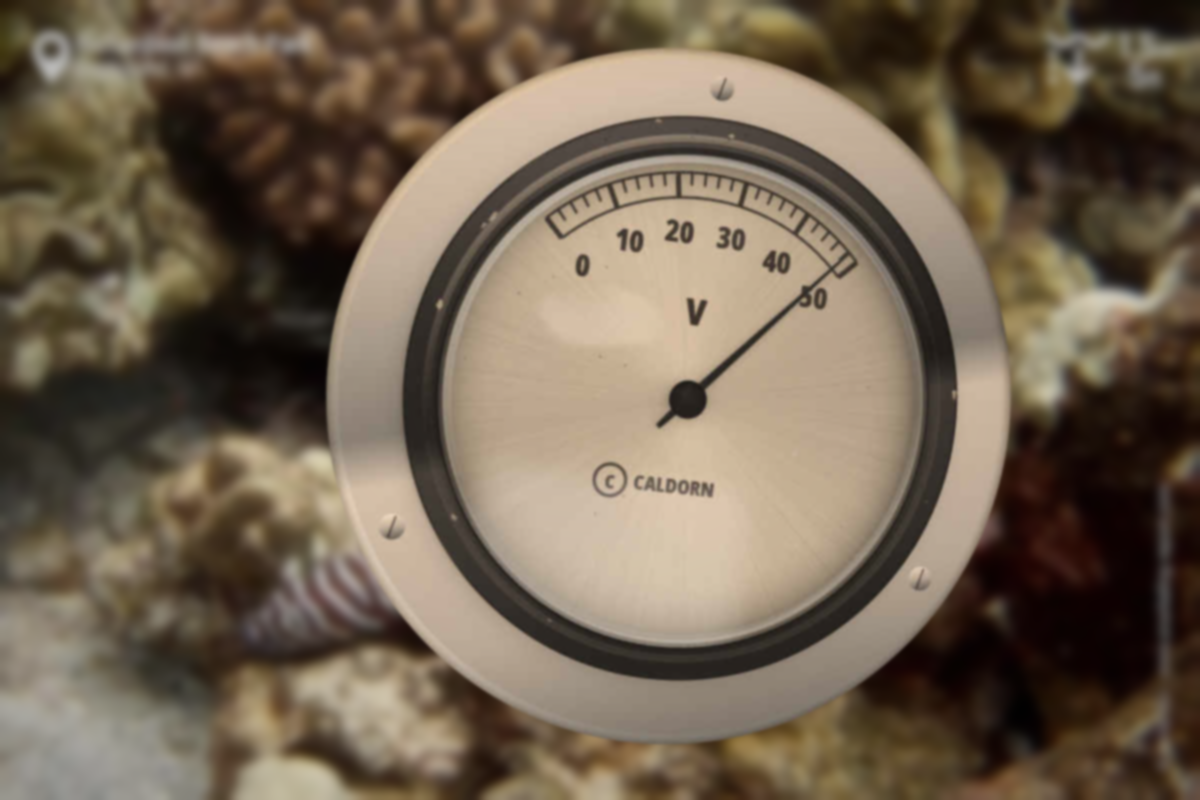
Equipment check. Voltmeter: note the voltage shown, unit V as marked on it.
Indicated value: 48 V
